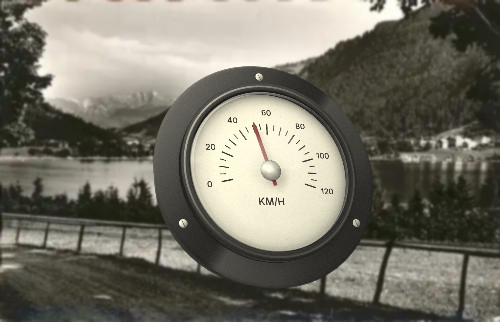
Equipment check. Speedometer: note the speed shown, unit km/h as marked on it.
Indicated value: 50 km/h
